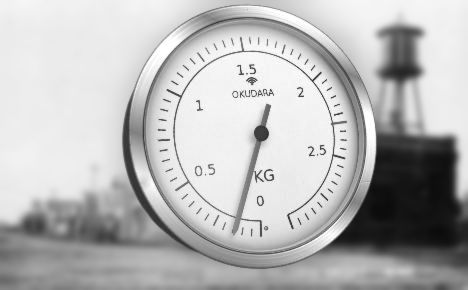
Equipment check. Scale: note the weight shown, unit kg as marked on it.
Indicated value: 0.15 kg
